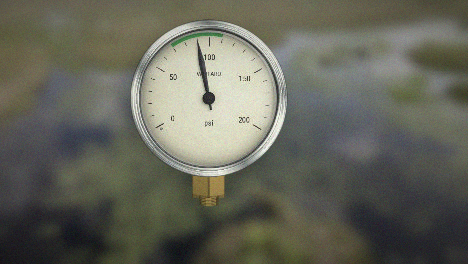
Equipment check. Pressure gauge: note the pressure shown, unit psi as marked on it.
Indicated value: 90 psi
